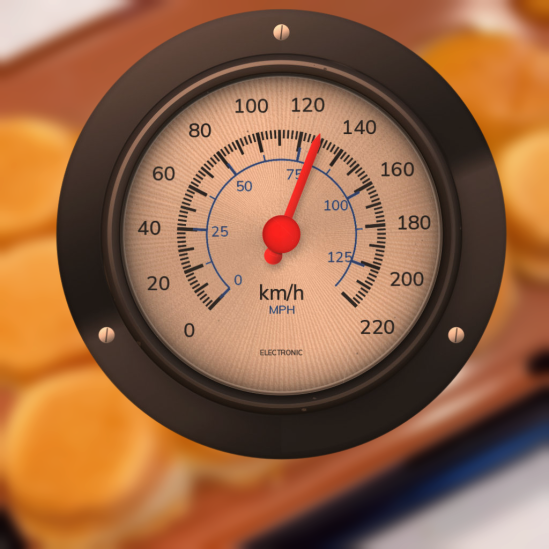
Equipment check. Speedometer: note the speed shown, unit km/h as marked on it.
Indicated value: 128 km/h
